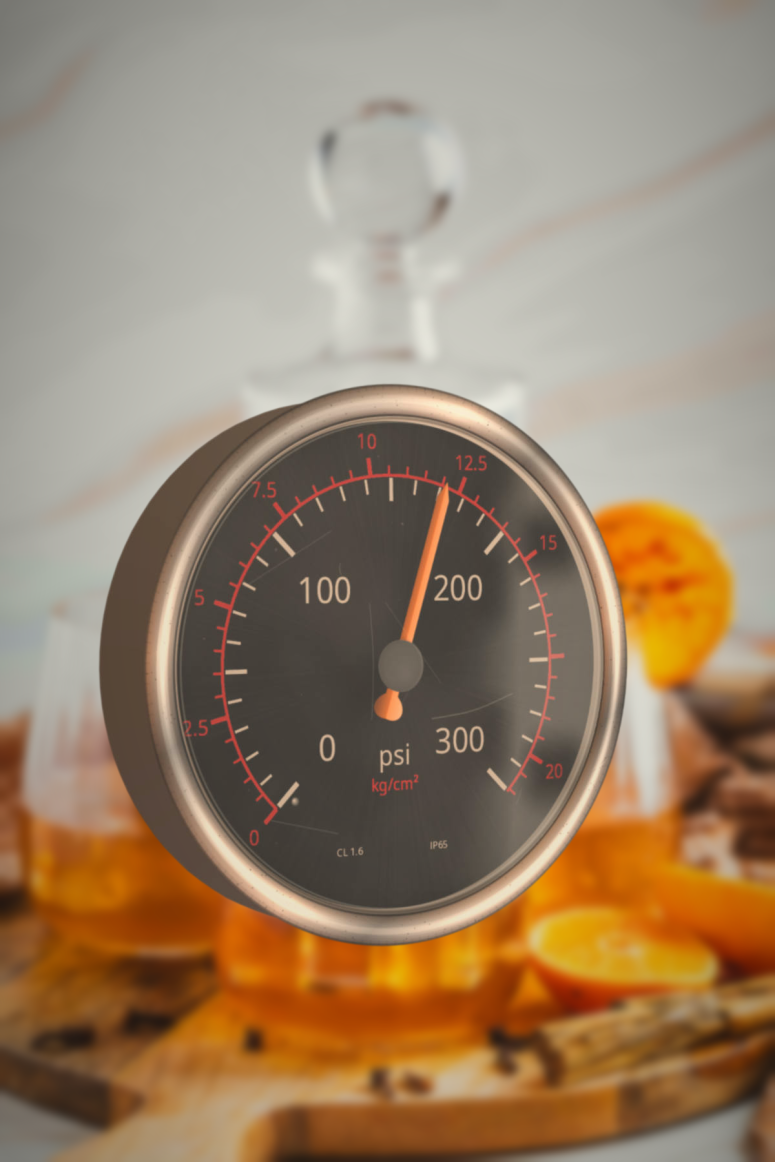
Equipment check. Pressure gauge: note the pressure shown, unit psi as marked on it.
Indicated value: 170 psi
